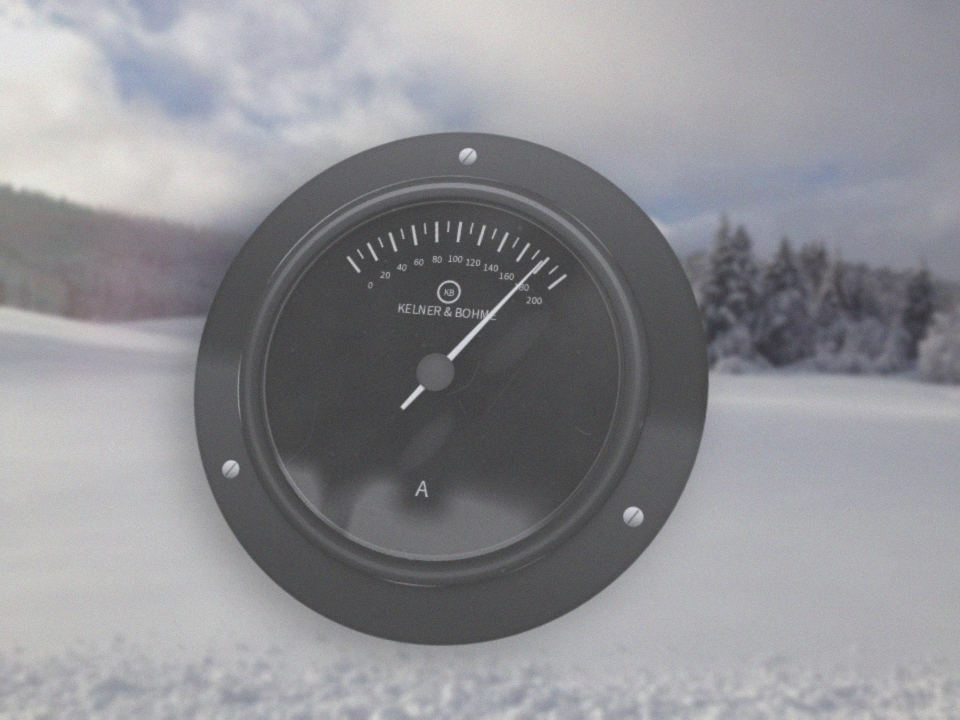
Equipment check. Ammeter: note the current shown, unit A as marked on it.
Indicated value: 180 A
